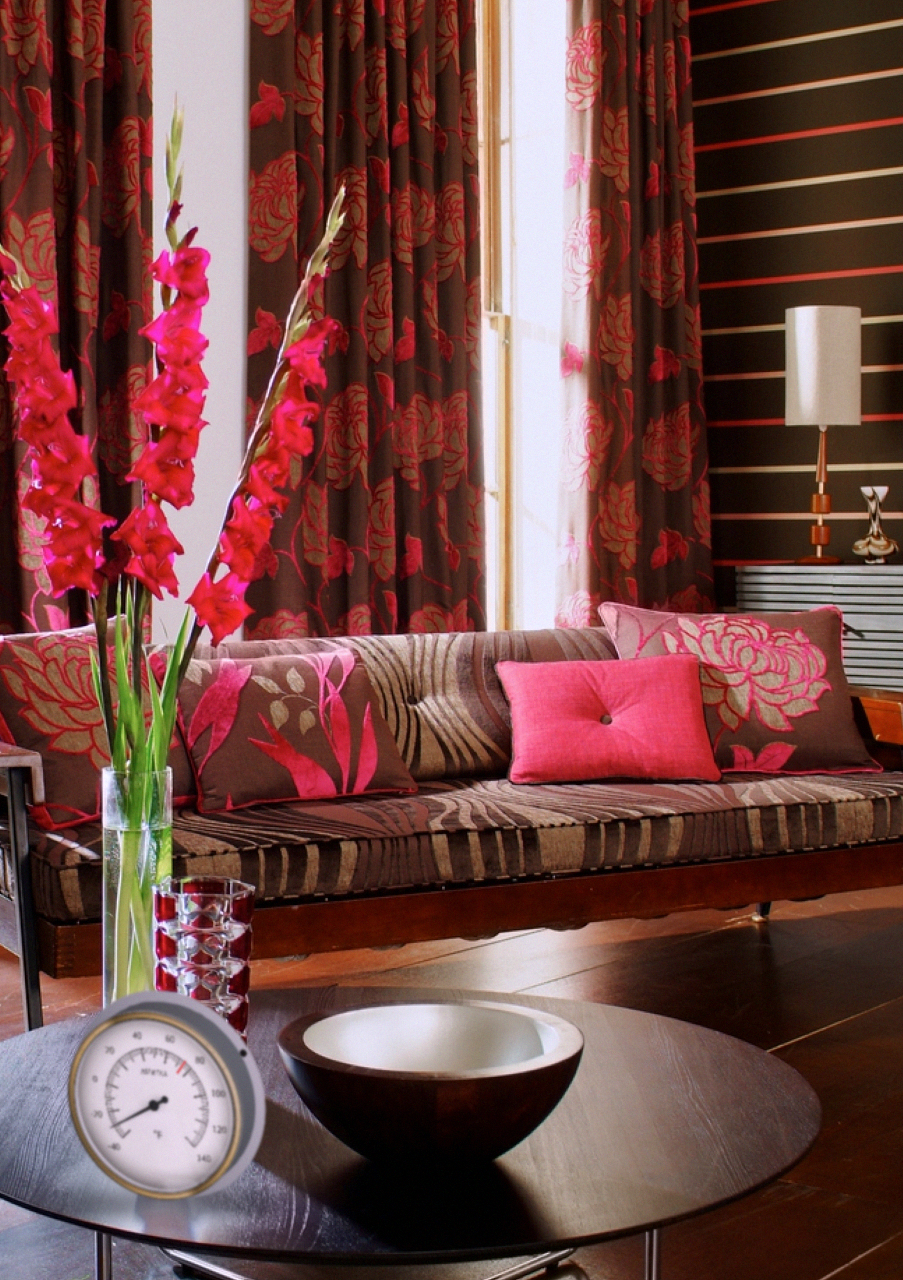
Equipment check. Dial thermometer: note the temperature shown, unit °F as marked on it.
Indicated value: -30 °F
